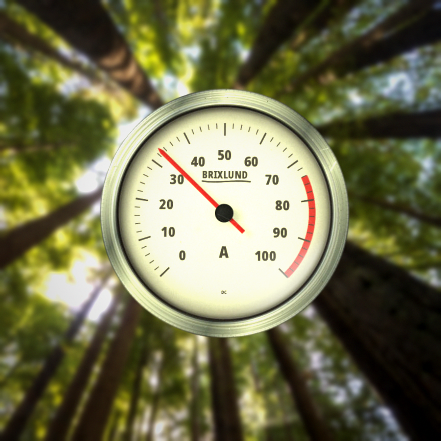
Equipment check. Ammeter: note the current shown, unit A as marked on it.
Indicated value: 33 A
